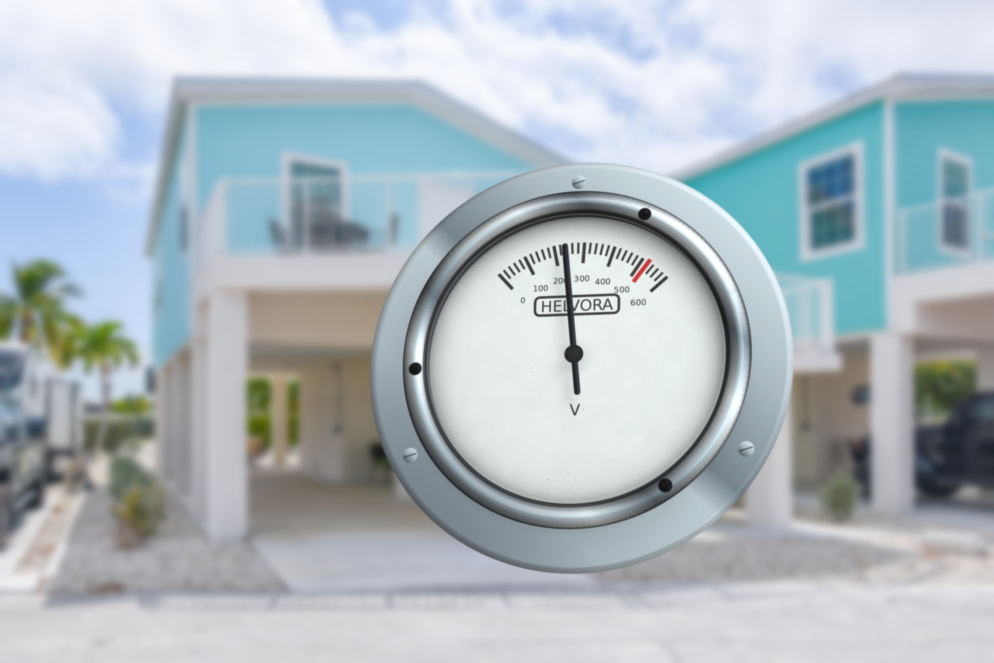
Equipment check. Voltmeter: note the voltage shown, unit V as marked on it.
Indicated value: 240 V
